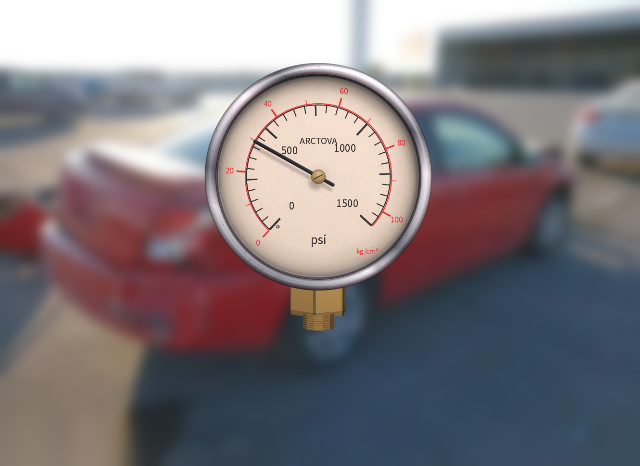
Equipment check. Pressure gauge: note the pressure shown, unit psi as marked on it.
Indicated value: 425 psi
